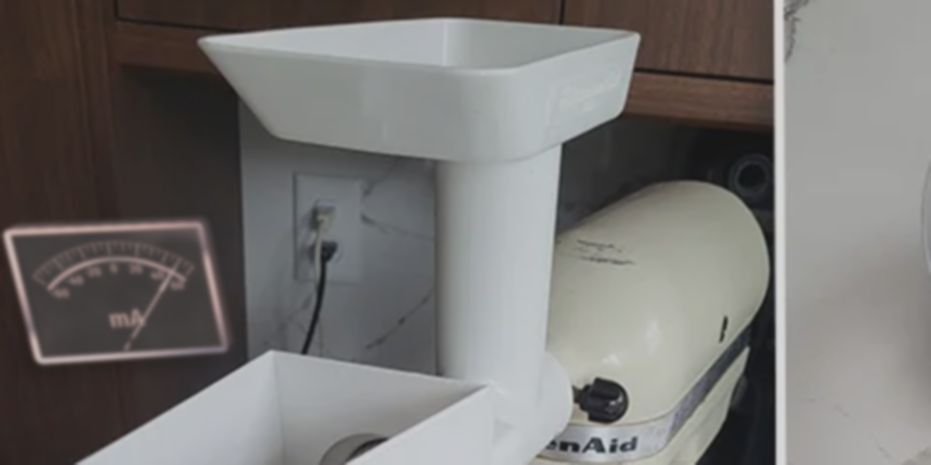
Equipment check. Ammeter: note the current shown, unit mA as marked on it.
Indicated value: 50 mA
